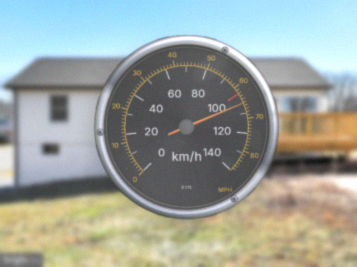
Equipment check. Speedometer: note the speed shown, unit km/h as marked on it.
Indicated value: 105 km/h
